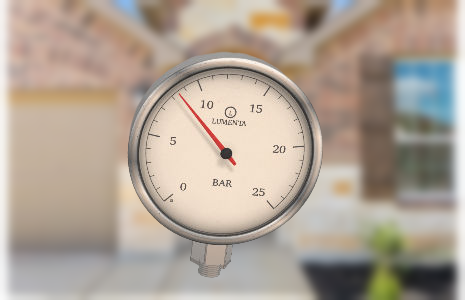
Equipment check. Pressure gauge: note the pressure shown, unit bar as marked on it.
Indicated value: 8.5 bar
